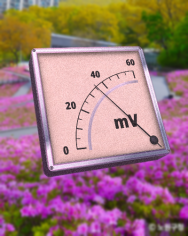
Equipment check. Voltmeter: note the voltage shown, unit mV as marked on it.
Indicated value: 35 mV
